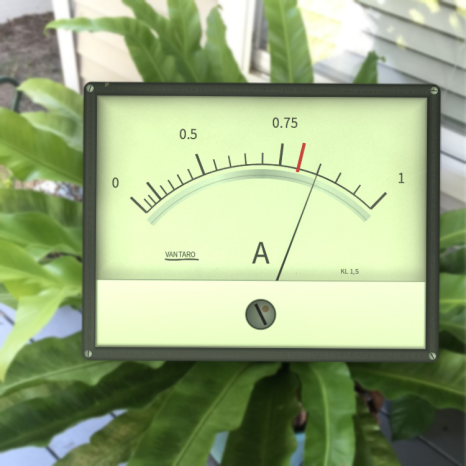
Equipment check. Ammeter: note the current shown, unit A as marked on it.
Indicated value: 0.85 A
